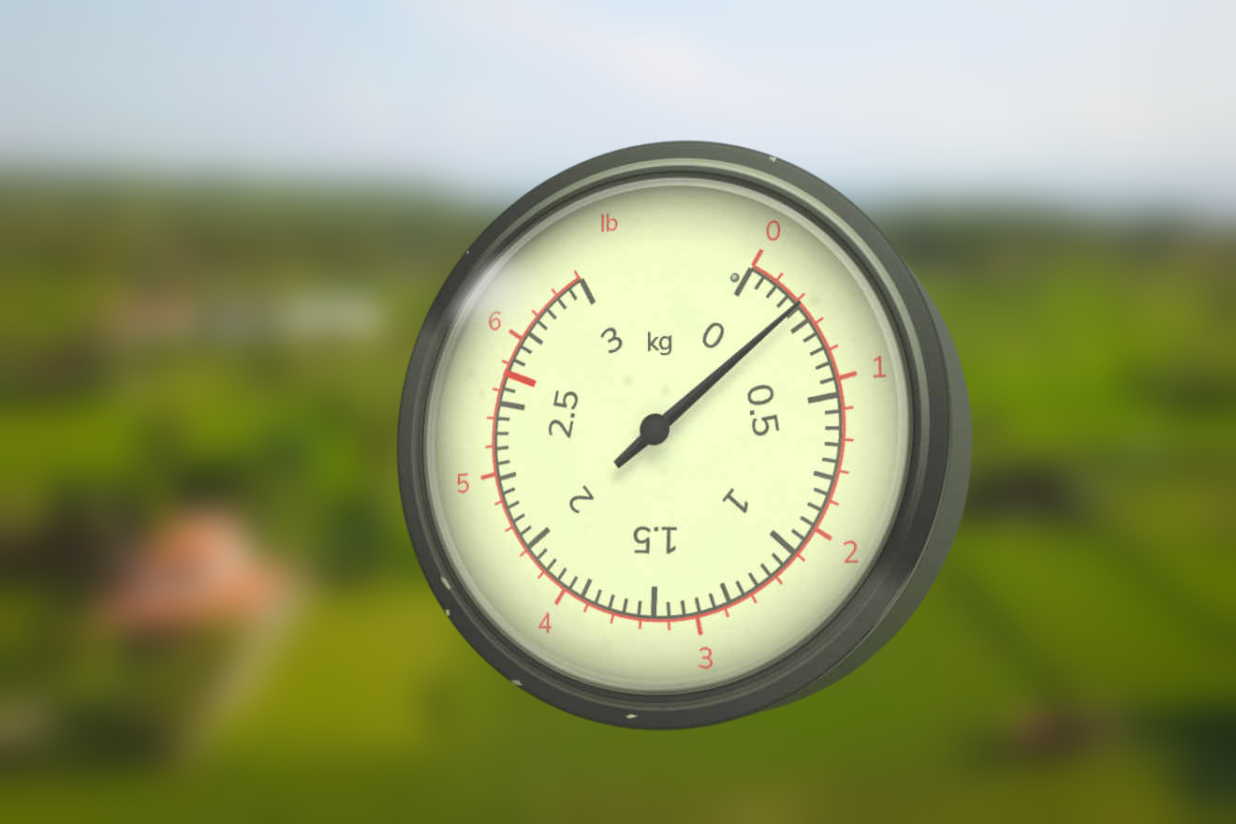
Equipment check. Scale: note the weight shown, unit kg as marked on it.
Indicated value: 0.2 kg
